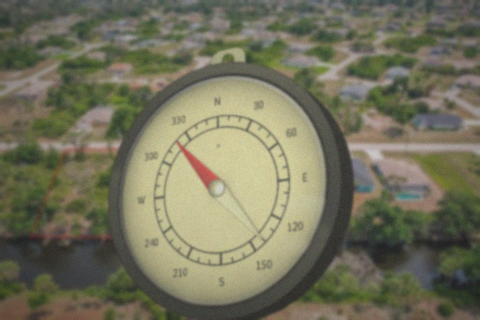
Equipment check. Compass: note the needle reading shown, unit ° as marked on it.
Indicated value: 320 °
